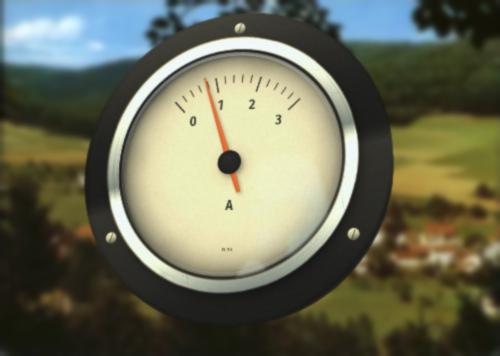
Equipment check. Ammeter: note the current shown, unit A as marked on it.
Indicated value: 0.8 A
